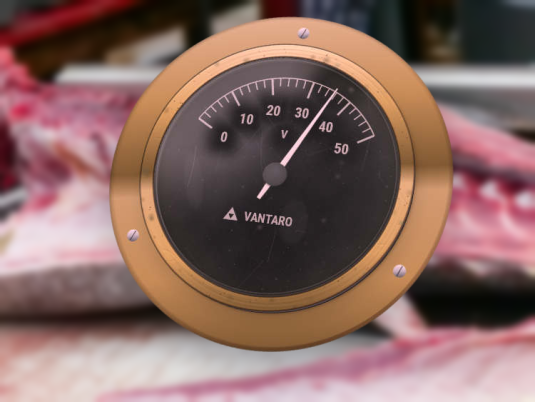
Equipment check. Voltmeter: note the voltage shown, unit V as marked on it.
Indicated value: 36 V
